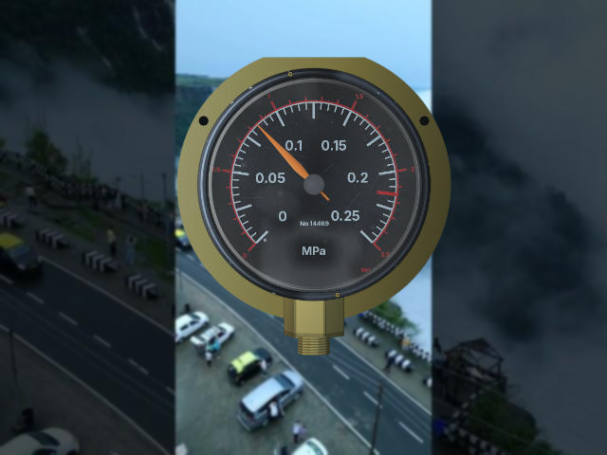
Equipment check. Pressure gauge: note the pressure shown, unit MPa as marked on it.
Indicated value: 0.085 MPa
